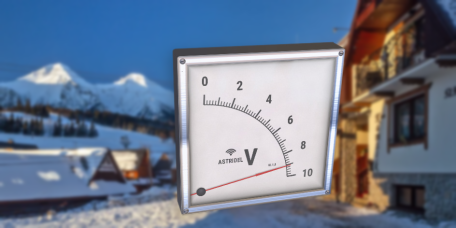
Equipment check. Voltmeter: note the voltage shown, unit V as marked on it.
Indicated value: 9 V
